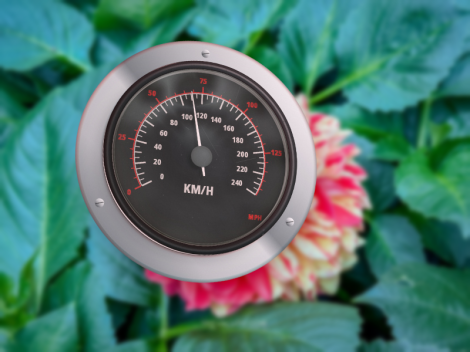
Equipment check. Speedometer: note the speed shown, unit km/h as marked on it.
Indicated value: 110 km/h
